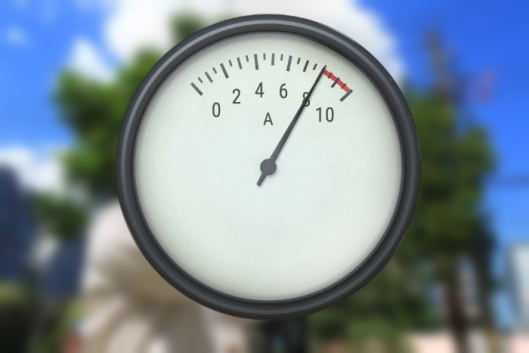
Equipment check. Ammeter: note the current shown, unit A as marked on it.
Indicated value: 8 A
